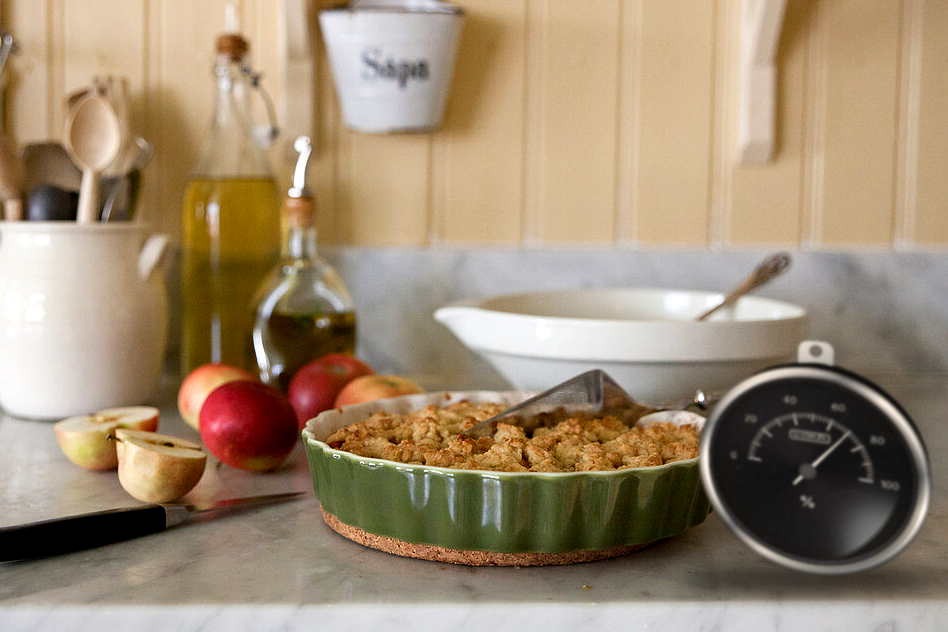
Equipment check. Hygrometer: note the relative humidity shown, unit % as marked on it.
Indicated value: 70 %
